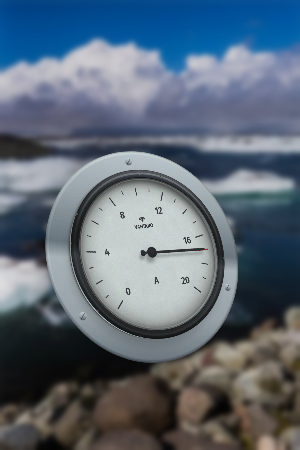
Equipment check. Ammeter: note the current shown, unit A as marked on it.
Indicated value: 17 A
